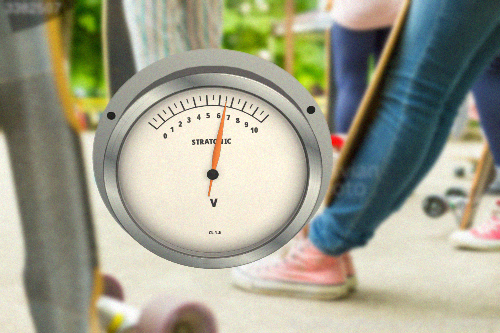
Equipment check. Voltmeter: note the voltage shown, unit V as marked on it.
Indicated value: 6.5 V
